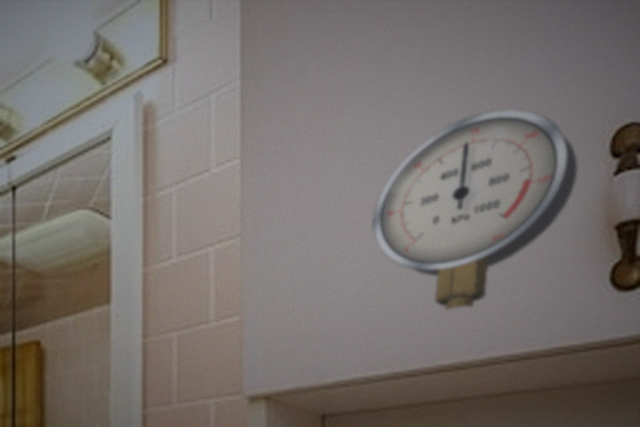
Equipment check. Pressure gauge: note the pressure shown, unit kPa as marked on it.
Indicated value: 500 kPa
